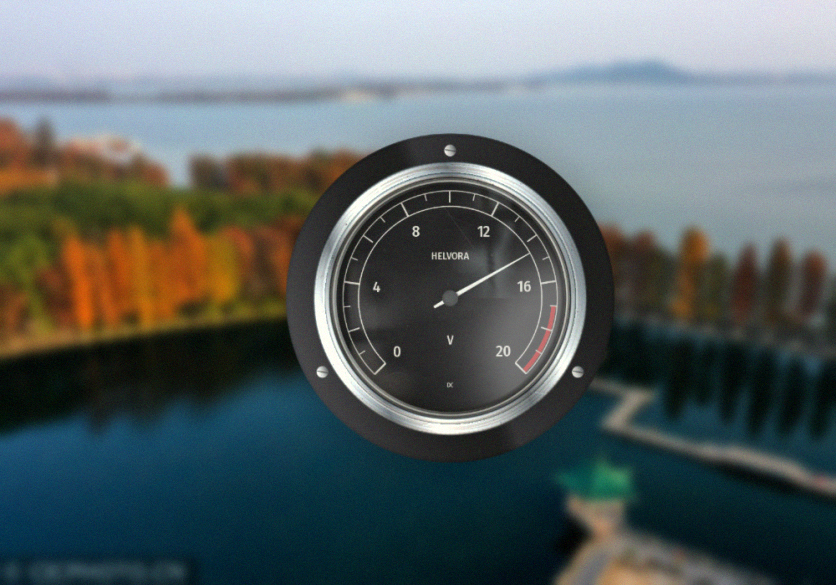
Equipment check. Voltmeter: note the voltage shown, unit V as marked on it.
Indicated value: 14.5 V
